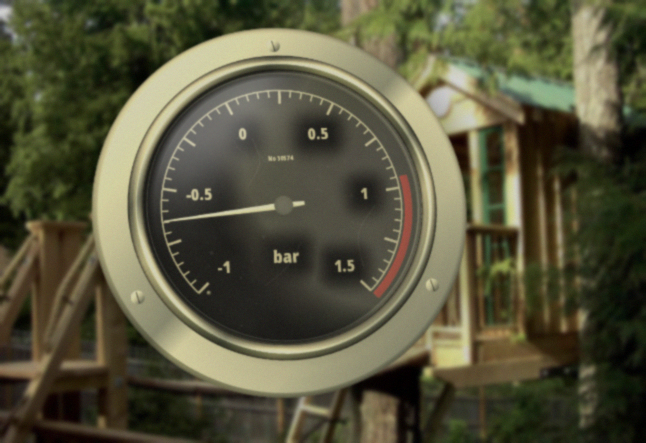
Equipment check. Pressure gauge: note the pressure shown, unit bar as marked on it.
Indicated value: -0.65 bar
